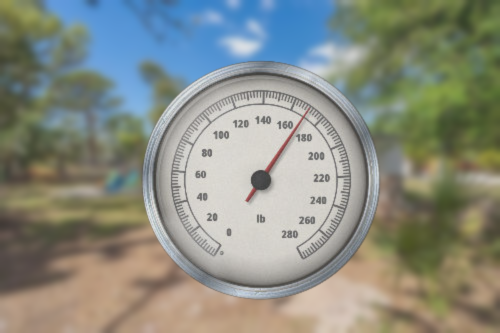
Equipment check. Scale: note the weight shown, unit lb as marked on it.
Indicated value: 170 lb
